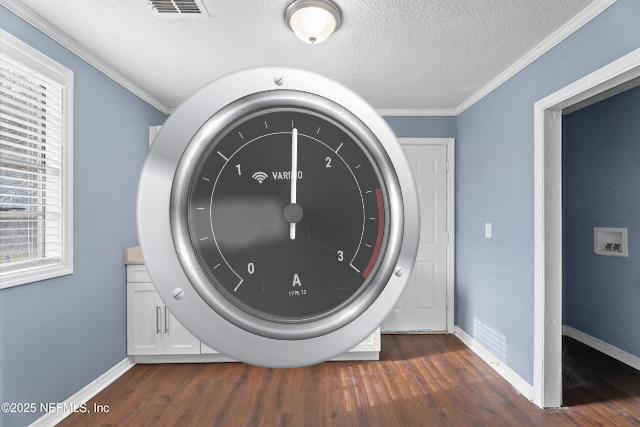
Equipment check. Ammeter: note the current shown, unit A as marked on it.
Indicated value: 1.6 A
